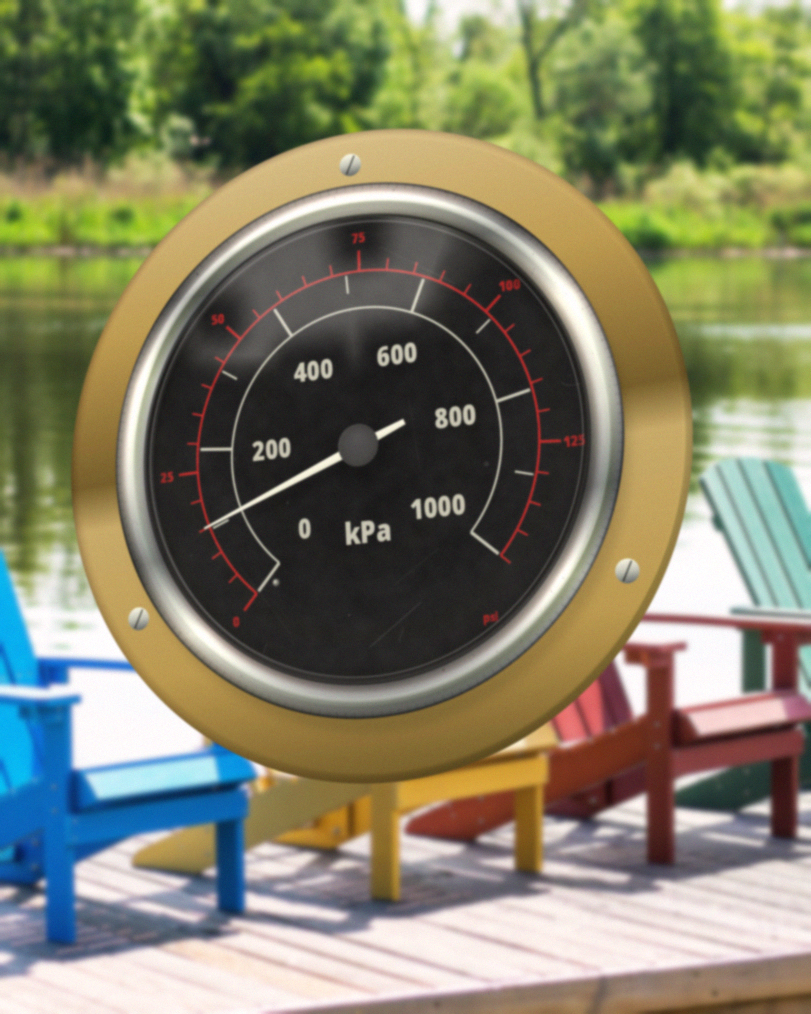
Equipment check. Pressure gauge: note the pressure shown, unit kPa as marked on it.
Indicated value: 100 kPa
